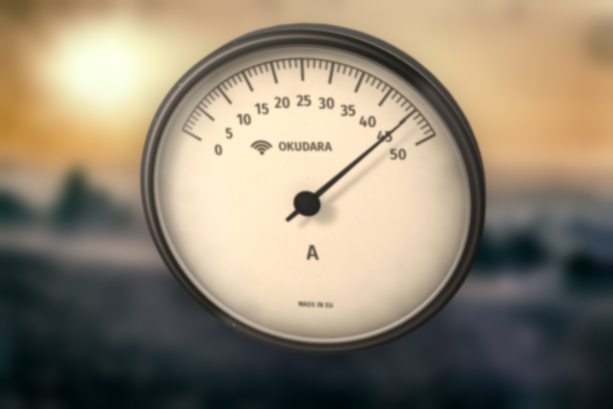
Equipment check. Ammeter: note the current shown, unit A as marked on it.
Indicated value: 45 A
